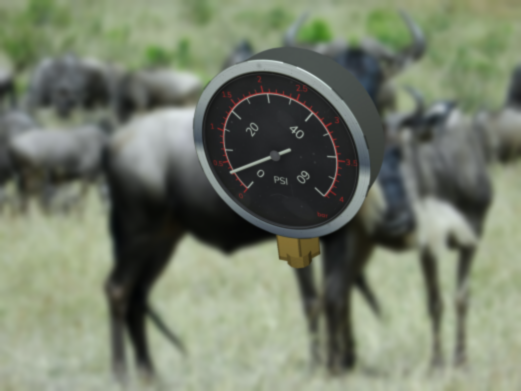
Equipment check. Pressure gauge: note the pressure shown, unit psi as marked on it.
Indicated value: 5 psi
